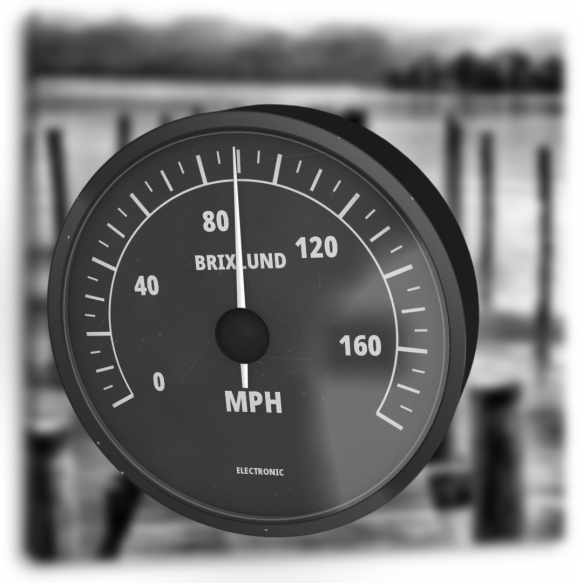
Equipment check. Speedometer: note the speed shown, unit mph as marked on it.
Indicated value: 90 mph
